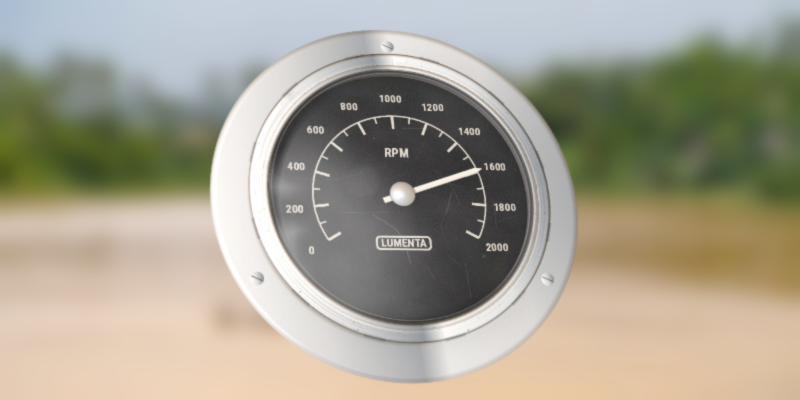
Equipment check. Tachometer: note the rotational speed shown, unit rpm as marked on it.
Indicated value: 1600 rpm
